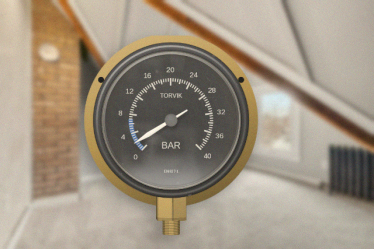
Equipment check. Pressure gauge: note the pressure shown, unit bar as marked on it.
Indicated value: 2 bar
